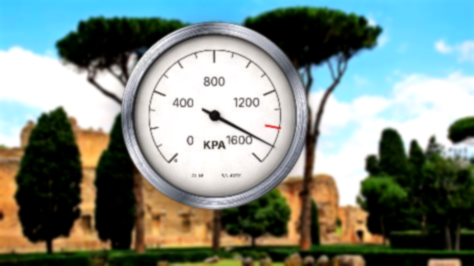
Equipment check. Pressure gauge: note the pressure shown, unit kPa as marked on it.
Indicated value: 1500 kPa
